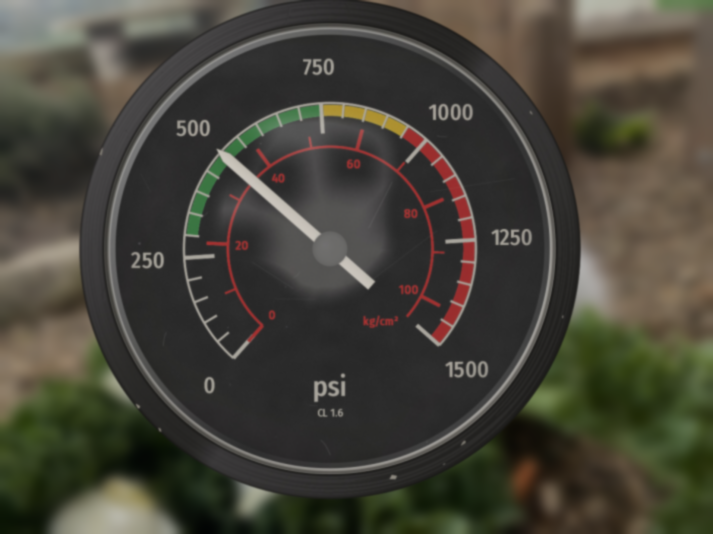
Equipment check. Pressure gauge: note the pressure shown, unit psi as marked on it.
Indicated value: 500 psi
